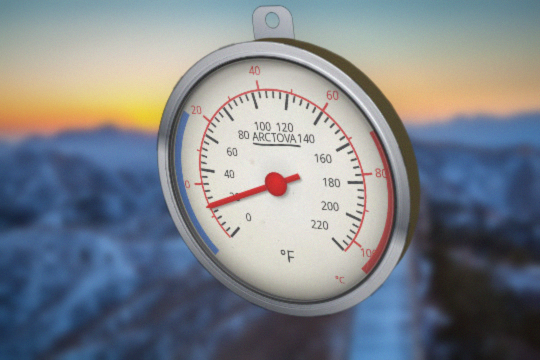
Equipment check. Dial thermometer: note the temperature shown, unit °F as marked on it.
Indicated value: 20 °F
